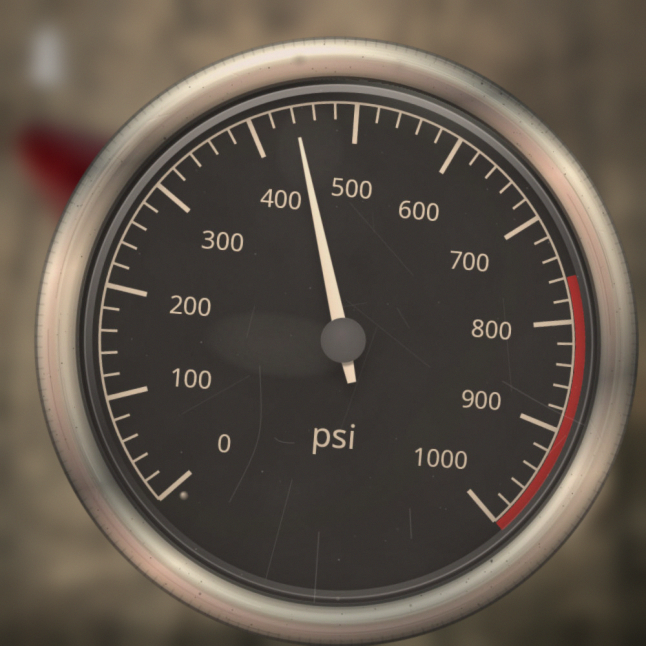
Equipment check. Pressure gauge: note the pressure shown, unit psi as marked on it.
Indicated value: 440 psi
